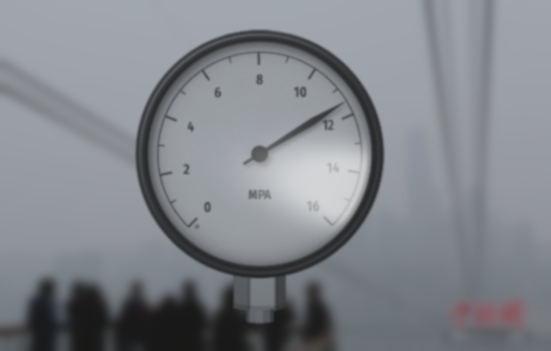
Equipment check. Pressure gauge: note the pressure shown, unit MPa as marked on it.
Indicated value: 11.5 MPa
